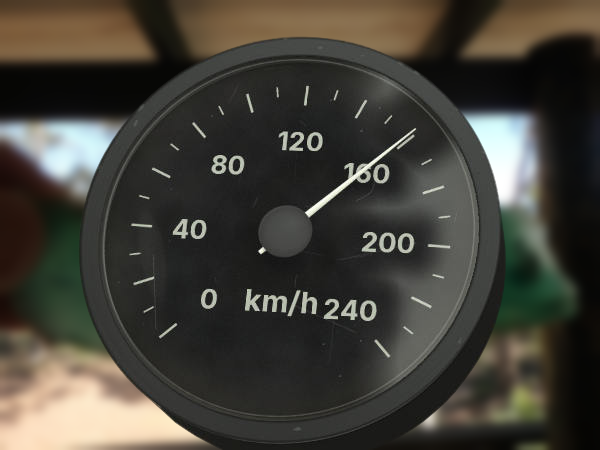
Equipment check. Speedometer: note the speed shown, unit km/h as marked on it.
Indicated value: 160 km/h
